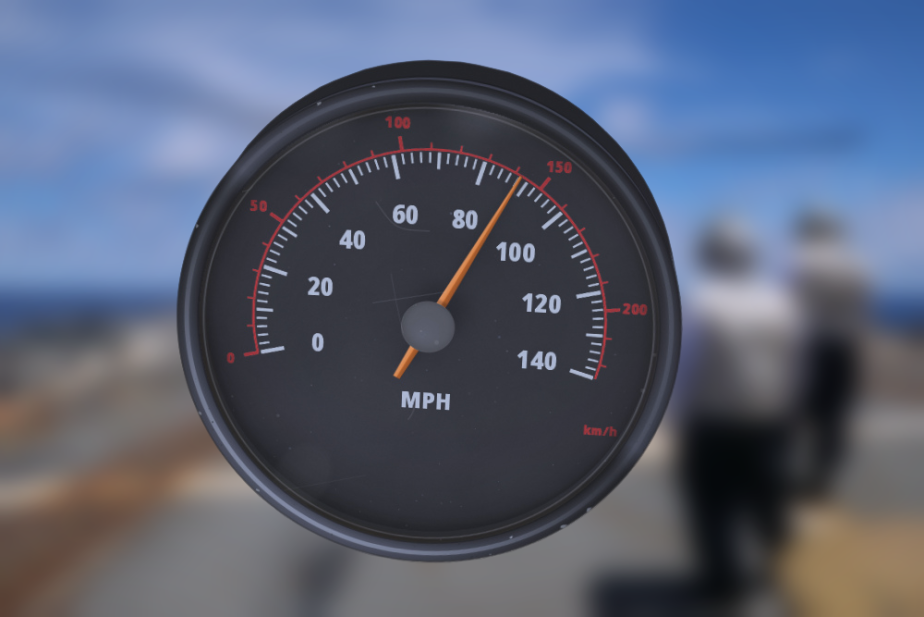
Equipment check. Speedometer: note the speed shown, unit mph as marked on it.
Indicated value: 88 mph
